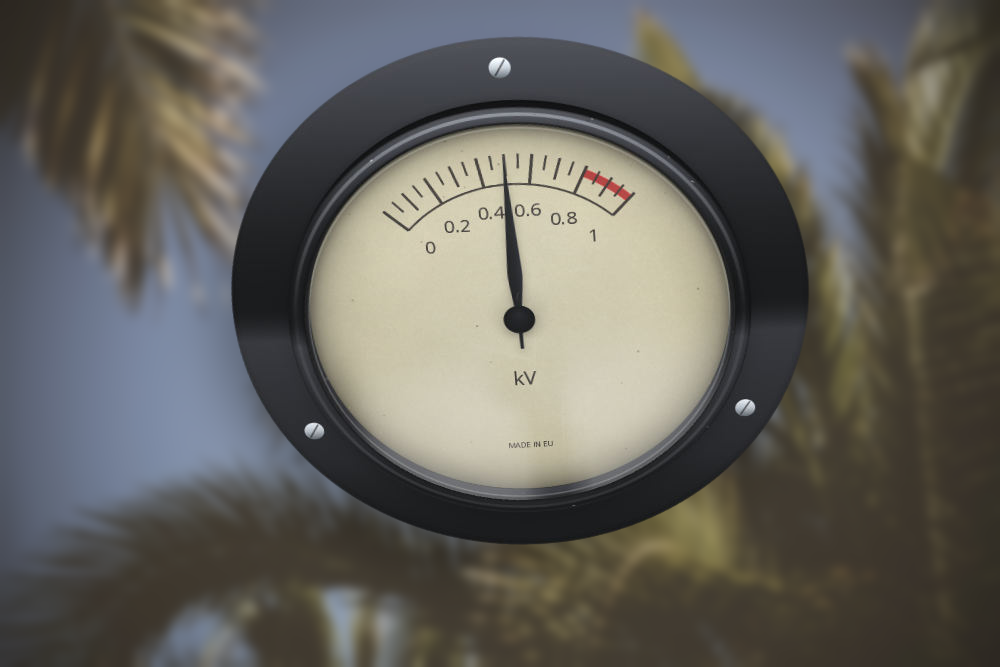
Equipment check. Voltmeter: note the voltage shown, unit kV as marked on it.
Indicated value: 0.5 kV
